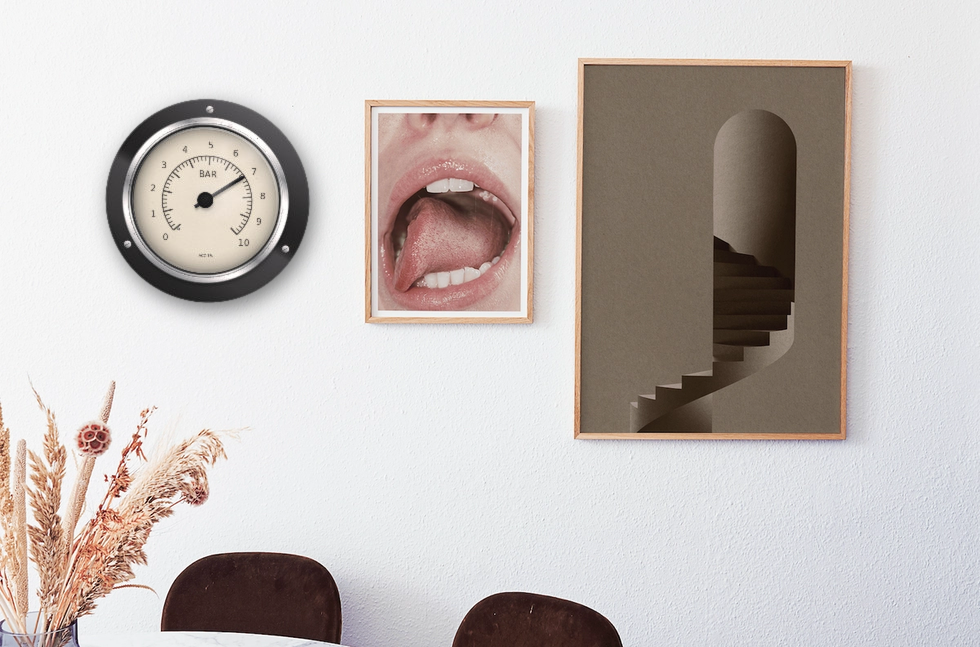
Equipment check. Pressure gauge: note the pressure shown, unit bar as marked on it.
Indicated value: 7 bar
